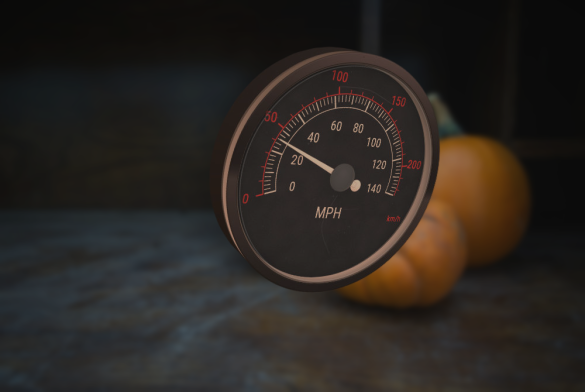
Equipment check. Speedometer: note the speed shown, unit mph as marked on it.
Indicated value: 26 mph
